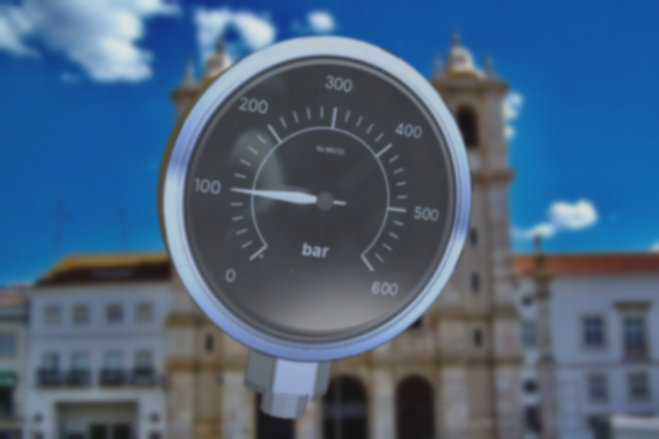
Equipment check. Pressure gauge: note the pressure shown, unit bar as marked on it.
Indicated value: 100 bar
